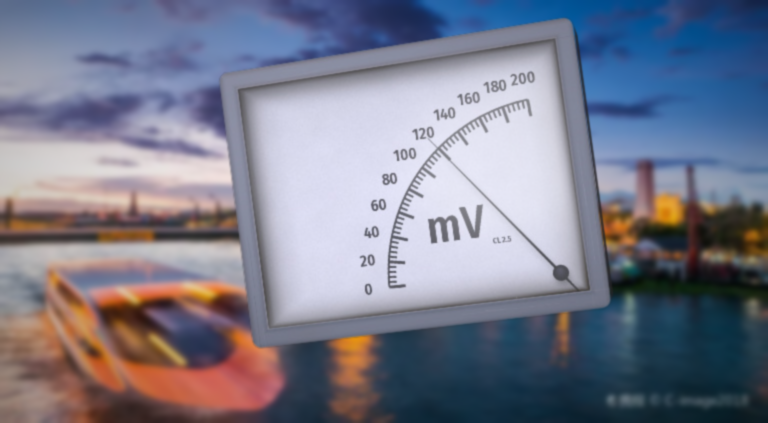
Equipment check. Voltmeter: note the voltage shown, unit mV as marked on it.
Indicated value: 120 mV
